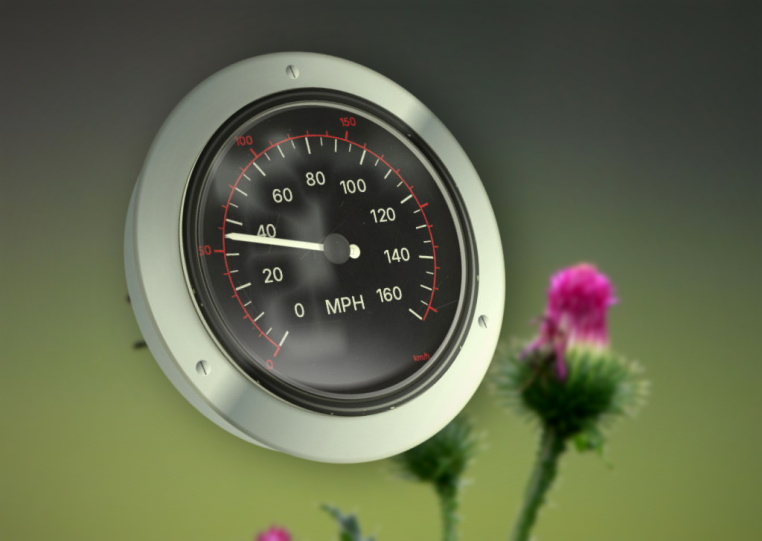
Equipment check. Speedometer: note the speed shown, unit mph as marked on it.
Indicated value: 35 mph
